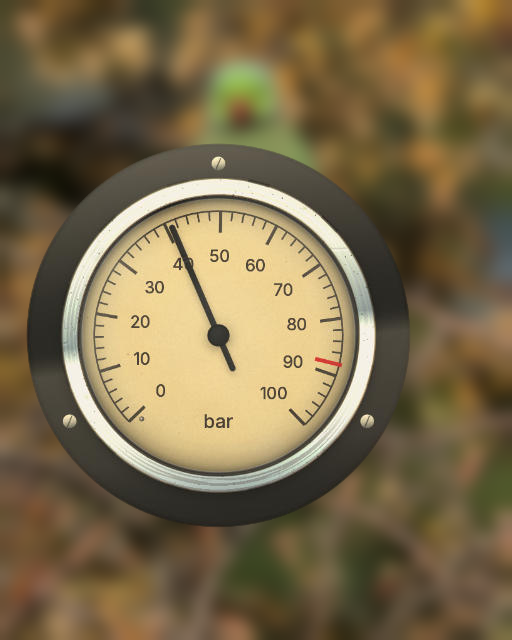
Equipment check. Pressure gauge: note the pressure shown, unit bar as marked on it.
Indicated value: 41 bar
